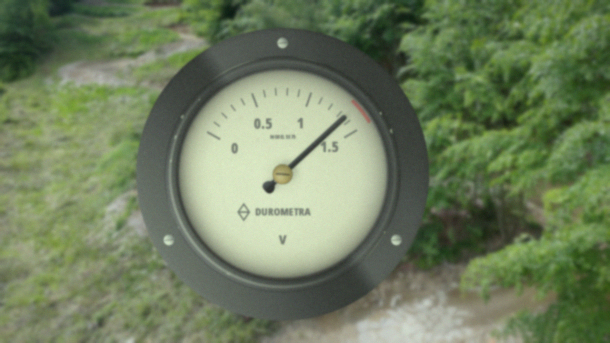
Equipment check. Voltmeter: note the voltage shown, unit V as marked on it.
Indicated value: 1.35 V
